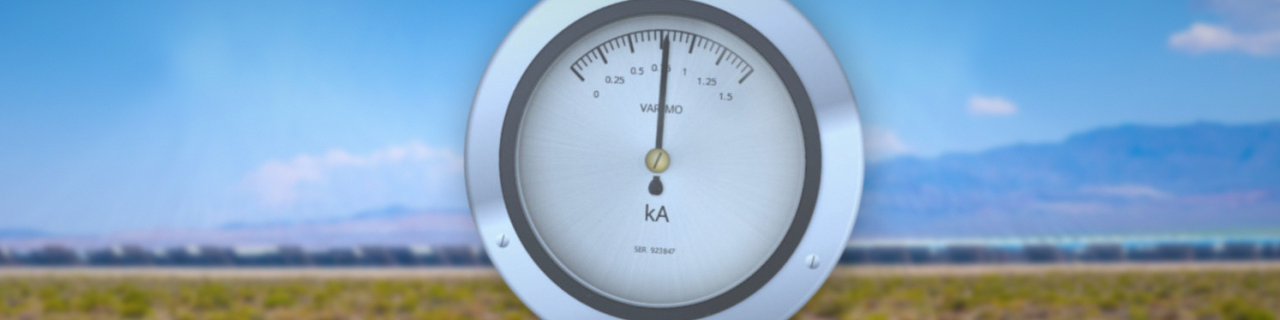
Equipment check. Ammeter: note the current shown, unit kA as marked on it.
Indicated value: 0.8 kA
